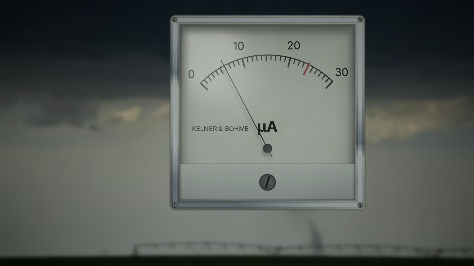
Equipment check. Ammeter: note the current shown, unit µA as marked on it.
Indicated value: 6 µA
